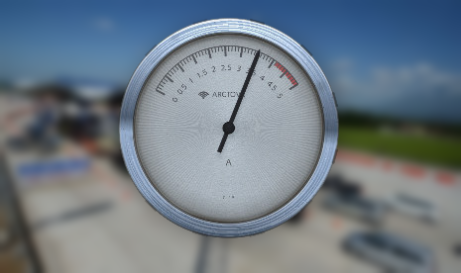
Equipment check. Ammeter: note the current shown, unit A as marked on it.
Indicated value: 3.5 A
